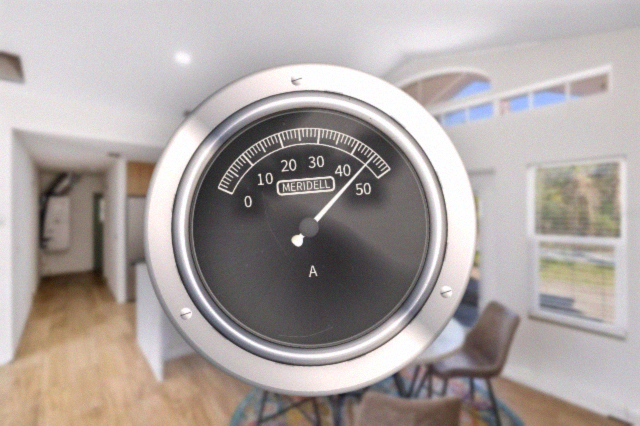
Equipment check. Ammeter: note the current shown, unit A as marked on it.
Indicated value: 45 A
